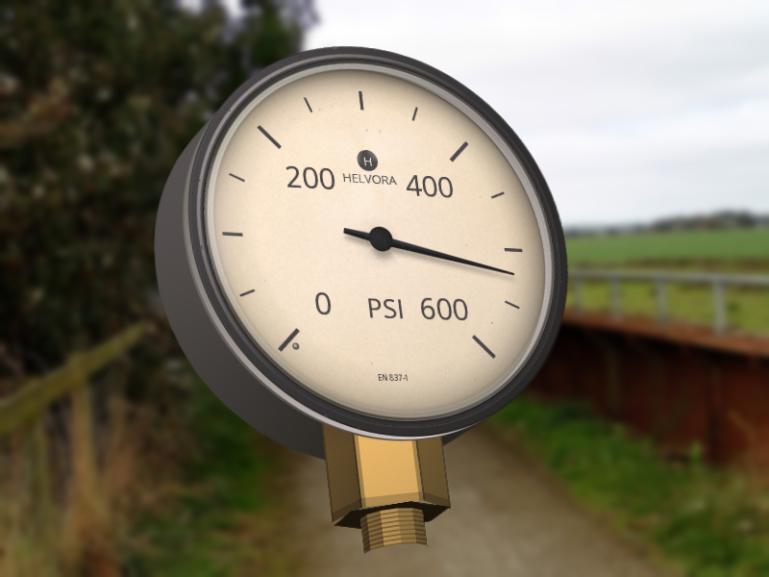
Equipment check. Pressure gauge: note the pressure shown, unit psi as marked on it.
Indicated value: 525 psi
